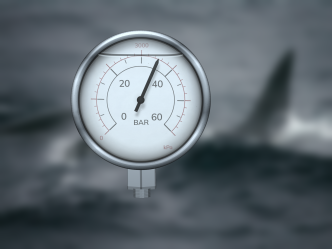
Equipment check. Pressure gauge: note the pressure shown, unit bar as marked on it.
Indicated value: 35 bar
